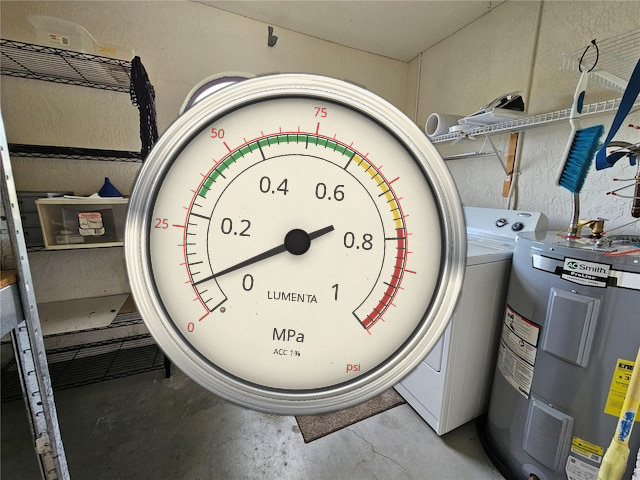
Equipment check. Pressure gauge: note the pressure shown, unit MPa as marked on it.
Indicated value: 0.06 MPa
